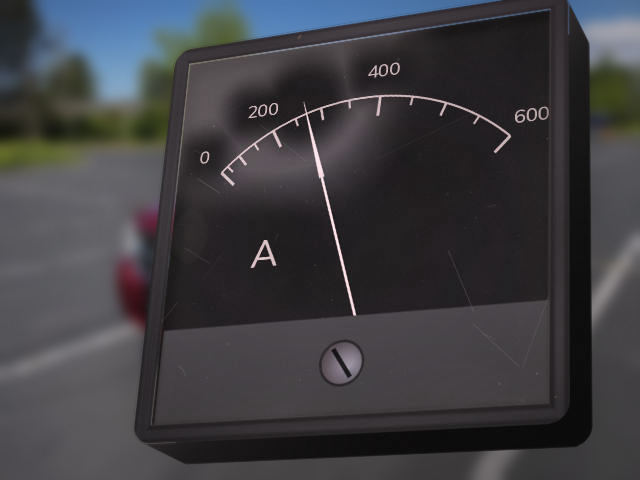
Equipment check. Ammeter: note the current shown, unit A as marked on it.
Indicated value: 275 A
